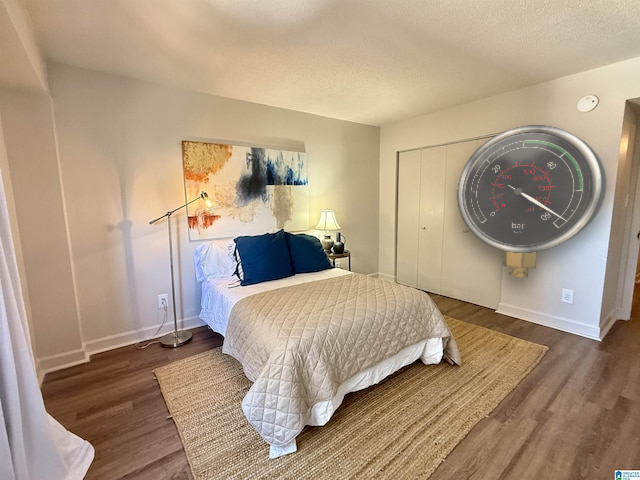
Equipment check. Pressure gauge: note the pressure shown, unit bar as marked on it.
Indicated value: 57.5 bar
